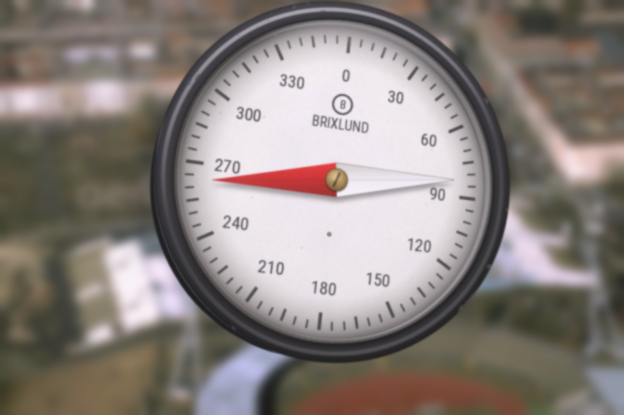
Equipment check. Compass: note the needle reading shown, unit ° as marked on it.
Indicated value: 262.5 °
